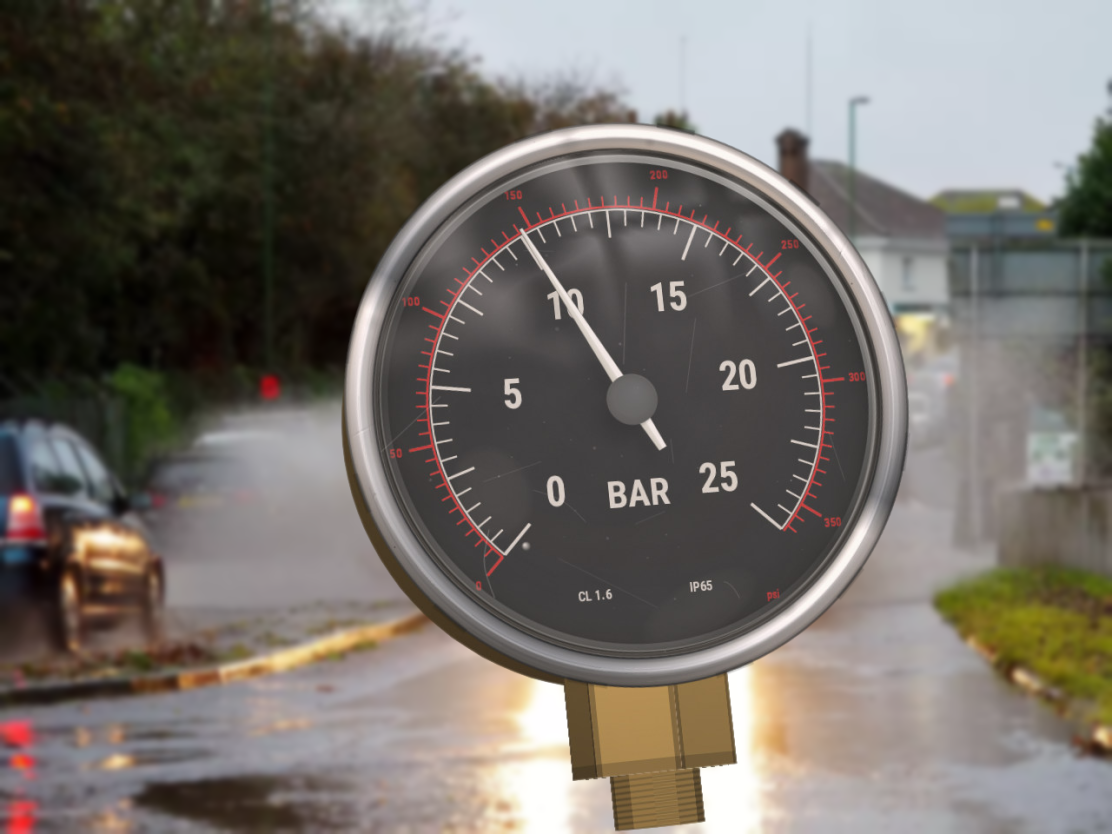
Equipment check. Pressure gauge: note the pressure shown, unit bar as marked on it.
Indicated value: 10 bar
